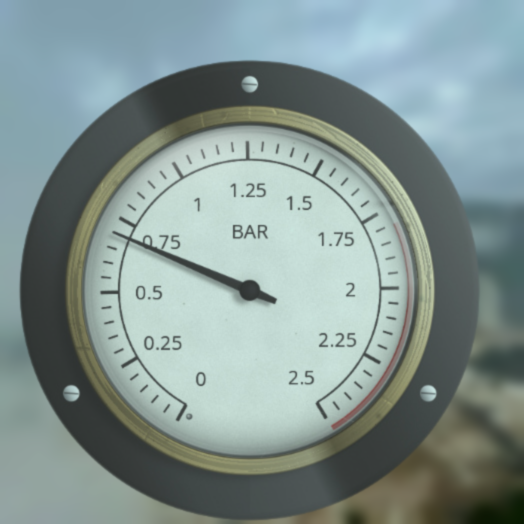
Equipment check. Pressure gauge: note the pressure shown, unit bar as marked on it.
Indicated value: 0.7 bar
